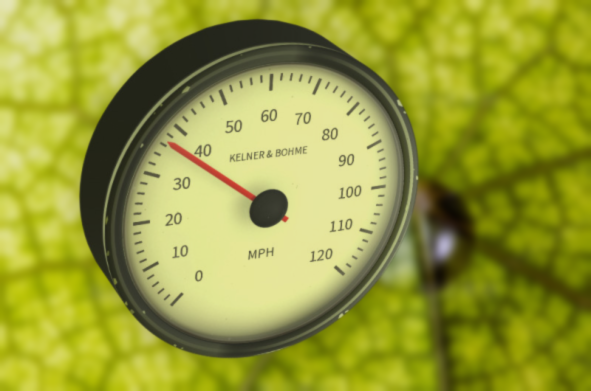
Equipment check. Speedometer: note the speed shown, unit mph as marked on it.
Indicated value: 37 mph
